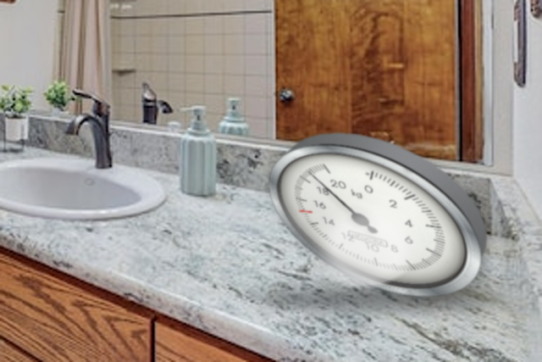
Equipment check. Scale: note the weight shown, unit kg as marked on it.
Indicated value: 19 kg
